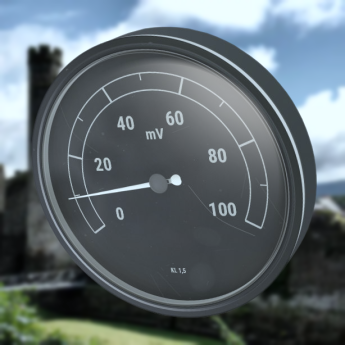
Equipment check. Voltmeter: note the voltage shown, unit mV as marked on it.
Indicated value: 10 mV
